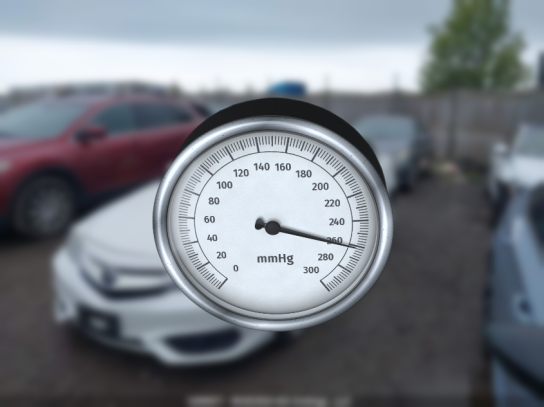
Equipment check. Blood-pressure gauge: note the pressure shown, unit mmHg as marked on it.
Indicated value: 260 mmHg
